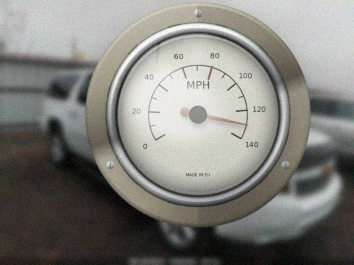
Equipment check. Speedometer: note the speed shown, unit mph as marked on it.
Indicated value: 130 mph
